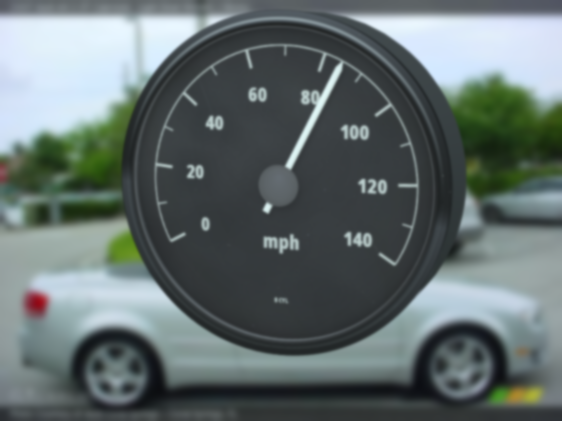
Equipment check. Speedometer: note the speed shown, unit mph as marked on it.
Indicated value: 85 mph
